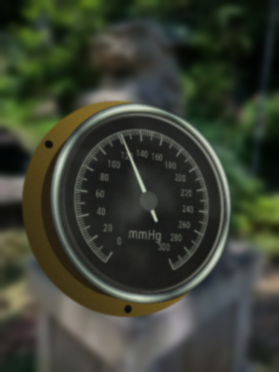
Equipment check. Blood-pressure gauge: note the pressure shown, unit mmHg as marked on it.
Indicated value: 120 mmHg
